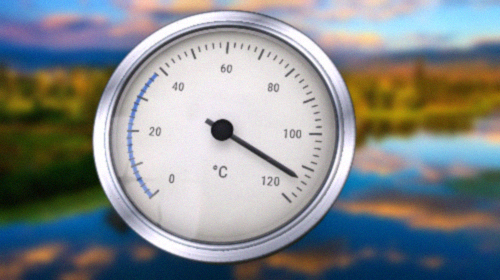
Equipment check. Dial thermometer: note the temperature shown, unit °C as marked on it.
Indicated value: 114 °C
